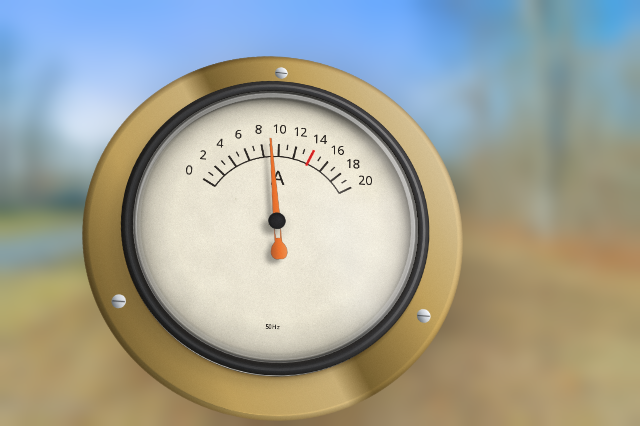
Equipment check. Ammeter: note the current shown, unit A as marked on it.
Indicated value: 9 A
